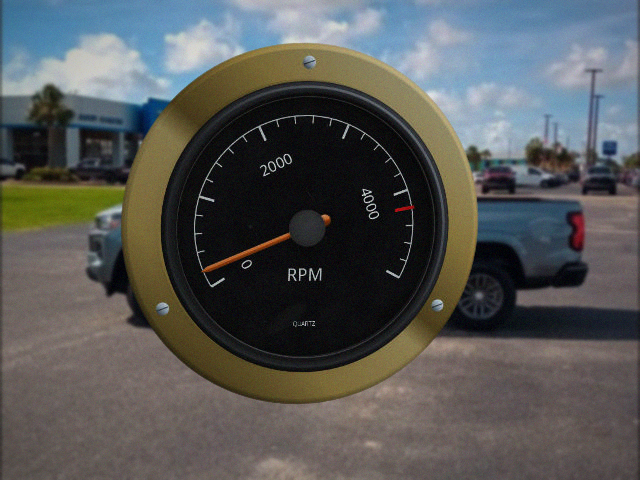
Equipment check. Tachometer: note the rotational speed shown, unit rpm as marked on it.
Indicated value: 200 rpm
